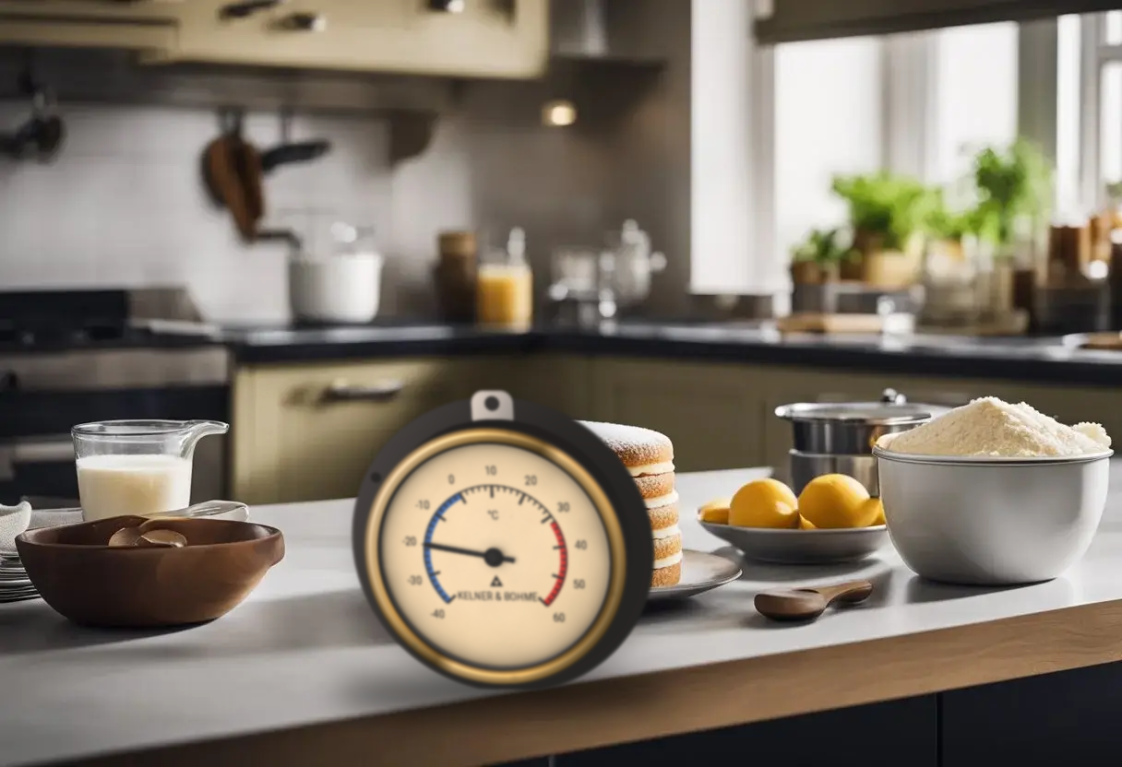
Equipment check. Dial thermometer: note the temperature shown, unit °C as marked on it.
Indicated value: -20 °C
